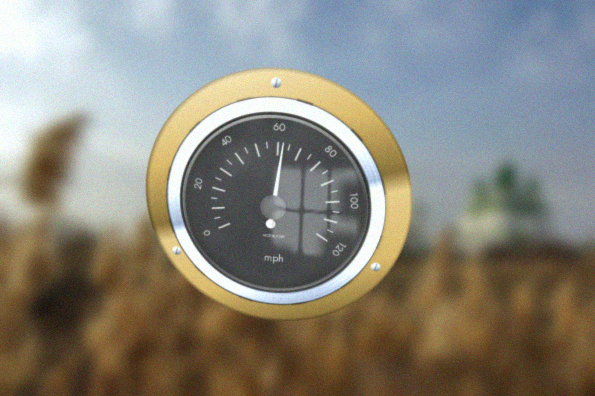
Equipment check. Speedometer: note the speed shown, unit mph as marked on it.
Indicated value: 62.5 mph
